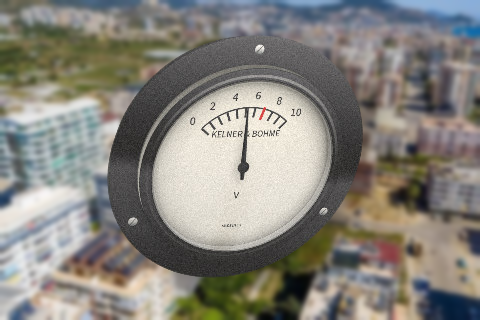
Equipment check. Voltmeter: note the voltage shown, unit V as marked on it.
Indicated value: 5 V
